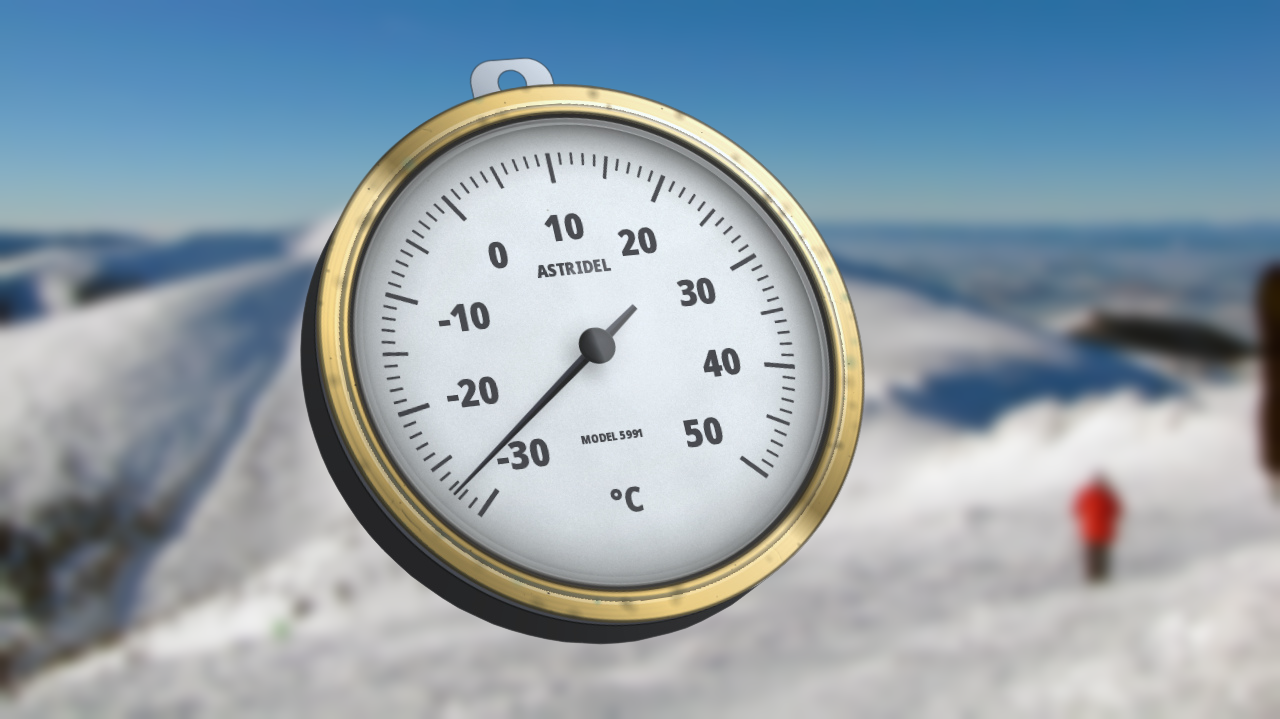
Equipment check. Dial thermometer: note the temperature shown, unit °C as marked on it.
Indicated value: -27.5 °C
